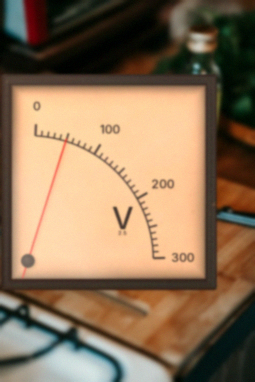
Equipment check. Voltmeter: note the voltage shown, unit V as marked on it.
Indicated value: 50 V
